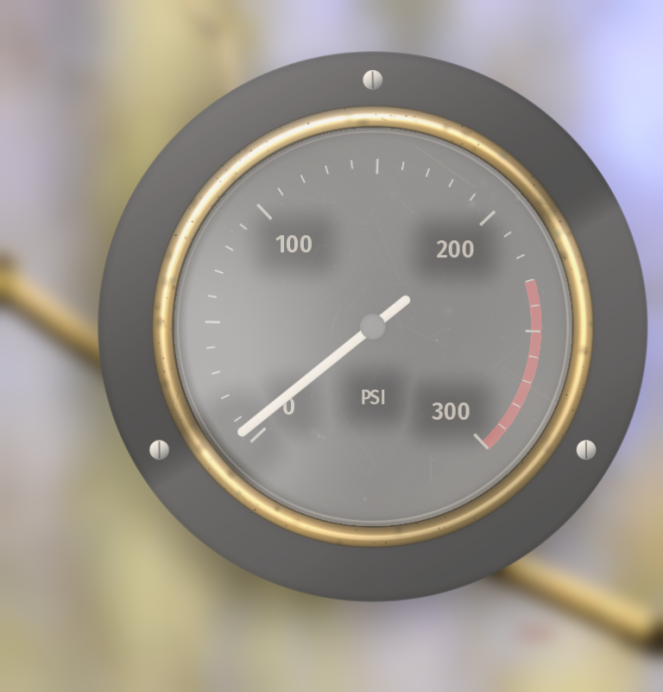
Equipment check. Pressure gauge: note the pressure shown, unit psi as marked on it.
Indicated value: 5 psi
